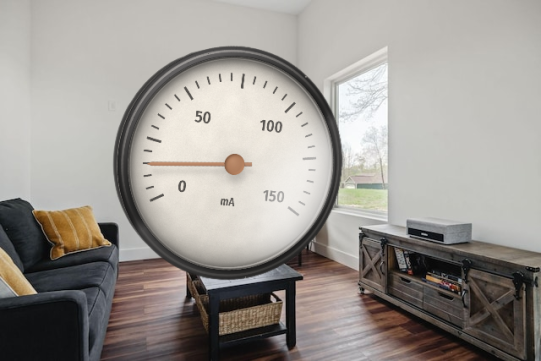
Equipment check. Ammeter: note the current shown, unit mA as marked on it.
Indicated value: 15 mA
